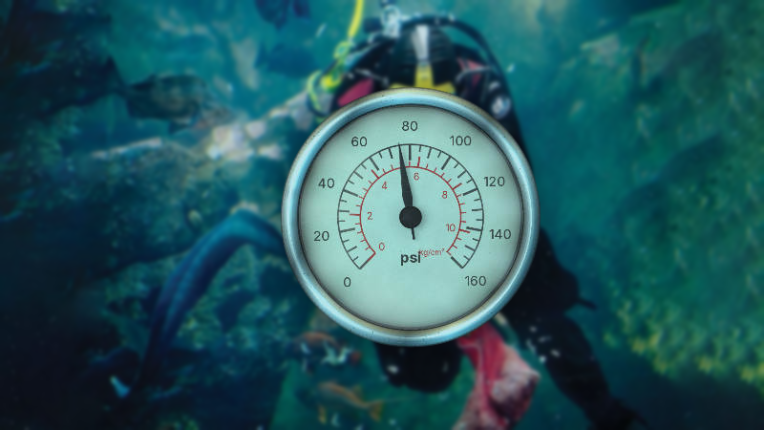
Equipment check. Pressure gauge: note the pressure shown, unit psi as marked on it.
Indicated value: 75 psi
